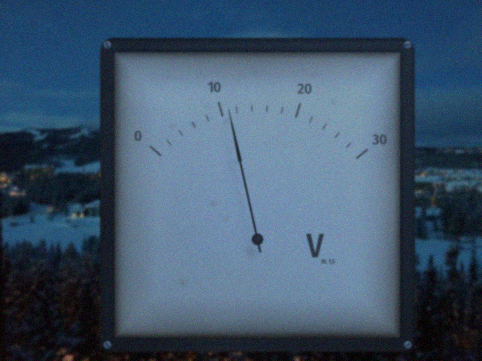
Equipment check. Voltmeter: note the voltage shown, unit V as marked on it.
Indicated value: 11 V
